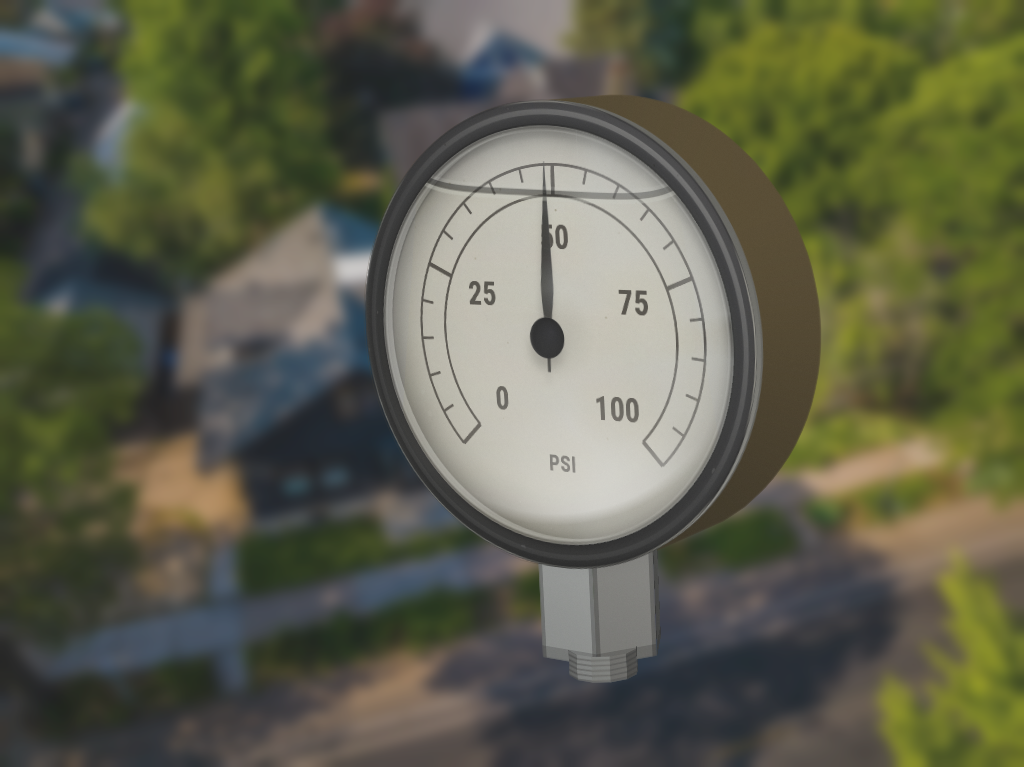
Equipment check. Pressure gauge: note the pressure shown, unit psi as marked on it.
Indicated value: 50 psi
